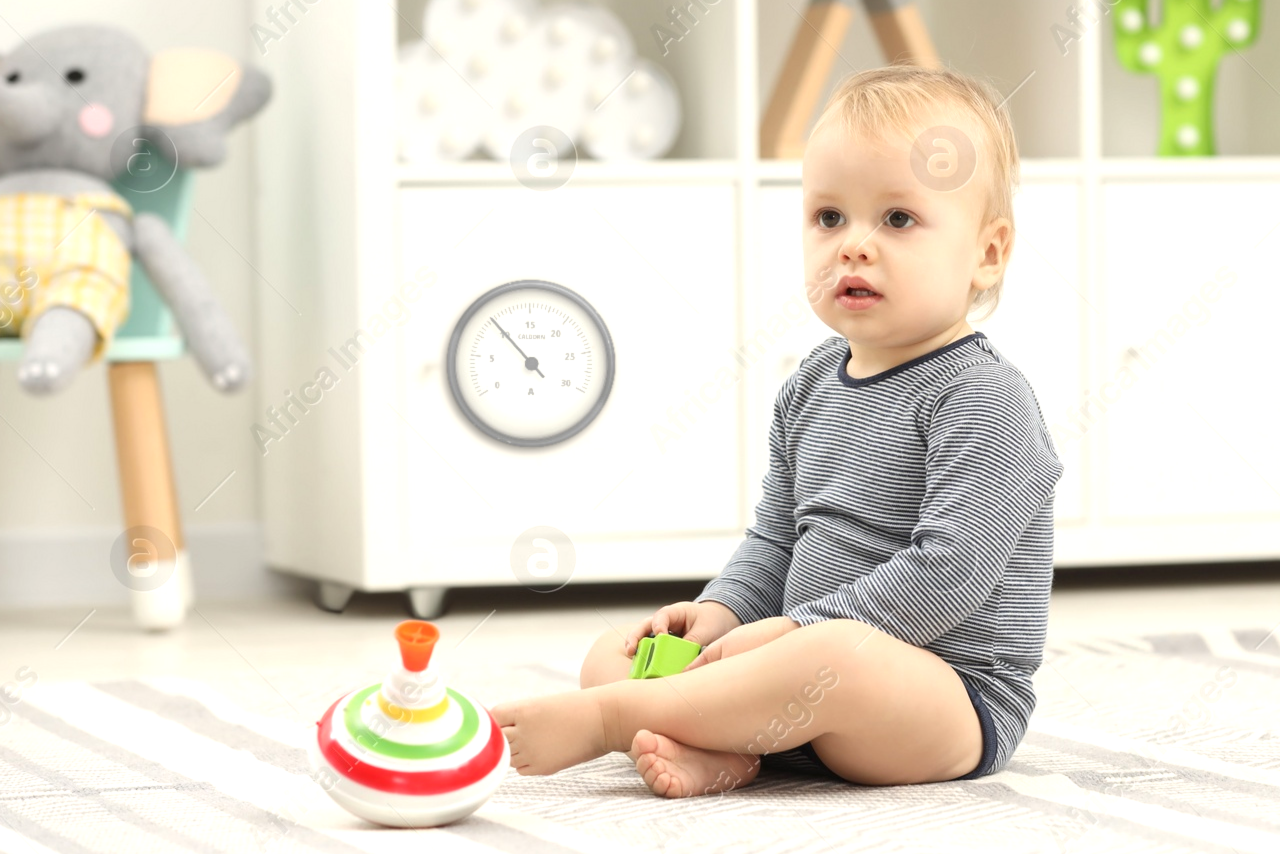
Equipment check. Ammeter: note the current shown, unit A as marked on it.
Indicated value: 10 A
